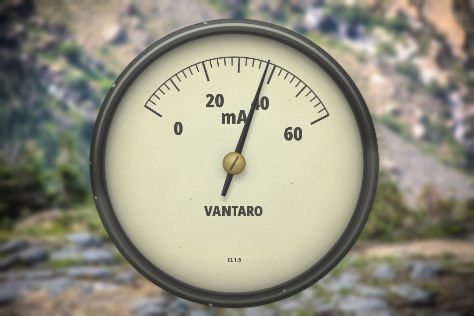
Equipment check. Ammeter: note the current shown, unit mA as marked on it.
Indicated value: 38 mA
